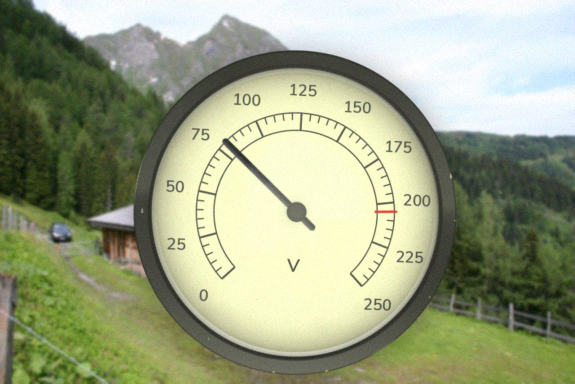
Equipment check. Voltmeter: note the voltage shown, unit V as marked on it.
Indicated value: 80 V
